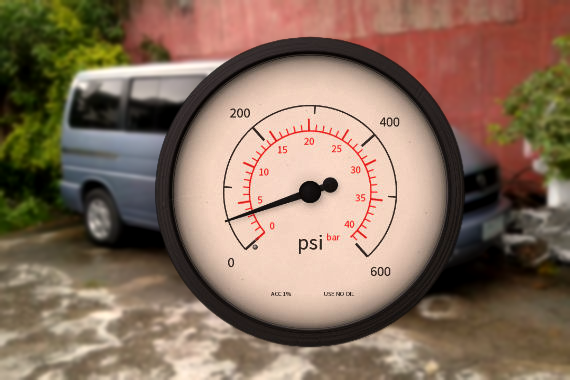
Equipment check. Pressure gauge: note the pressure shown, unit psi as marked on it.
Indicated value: 50 psi
